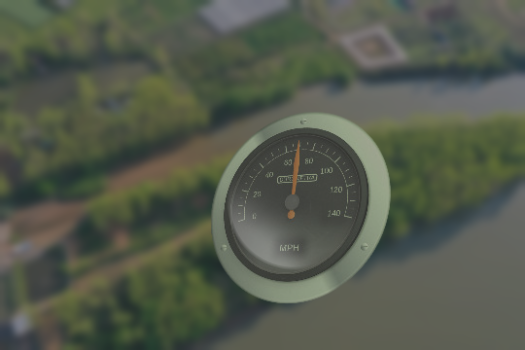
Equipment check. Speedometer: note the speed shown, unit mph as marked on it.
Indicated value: 70 mph
